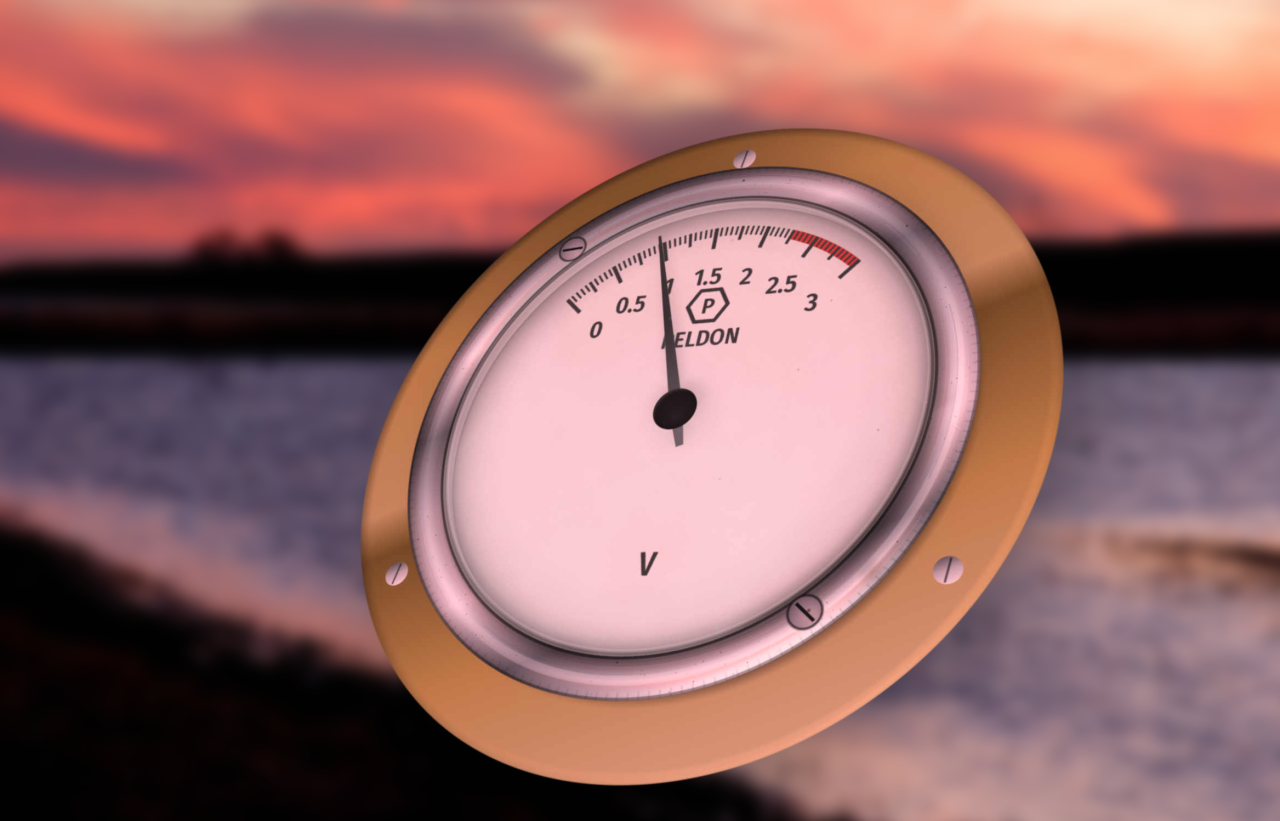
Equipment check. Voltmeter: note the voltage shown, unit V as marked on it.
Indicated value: 1 V
